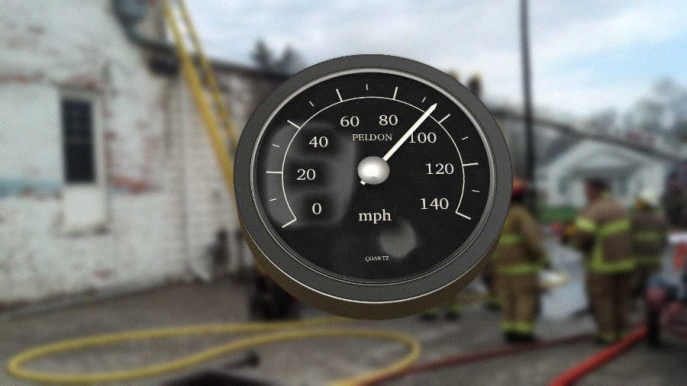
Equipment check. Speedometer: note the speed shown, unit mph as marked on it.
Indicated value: 95 mph
